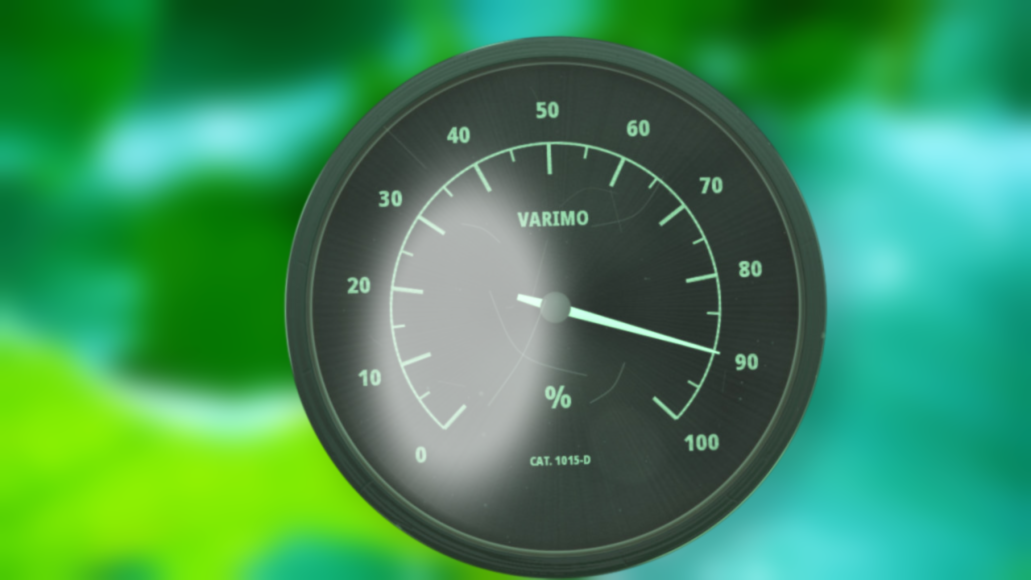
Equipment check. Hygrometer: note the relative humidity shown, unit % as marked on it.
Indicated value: 90 %
